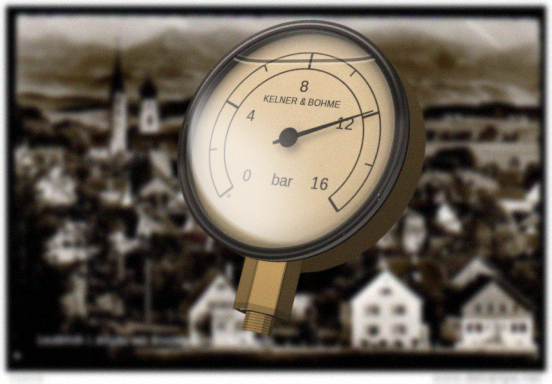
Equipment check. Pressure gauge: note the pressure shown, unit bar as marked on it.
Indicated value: 12 bar
